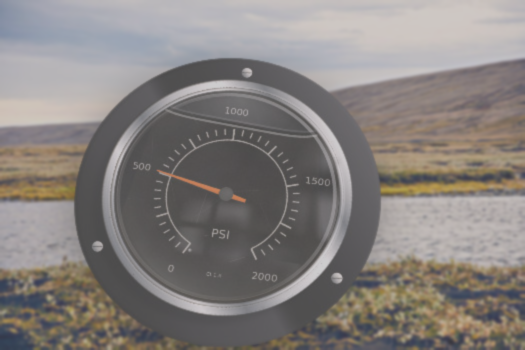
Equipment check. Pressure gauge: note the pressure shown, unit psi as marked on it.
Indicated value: 500 psi
